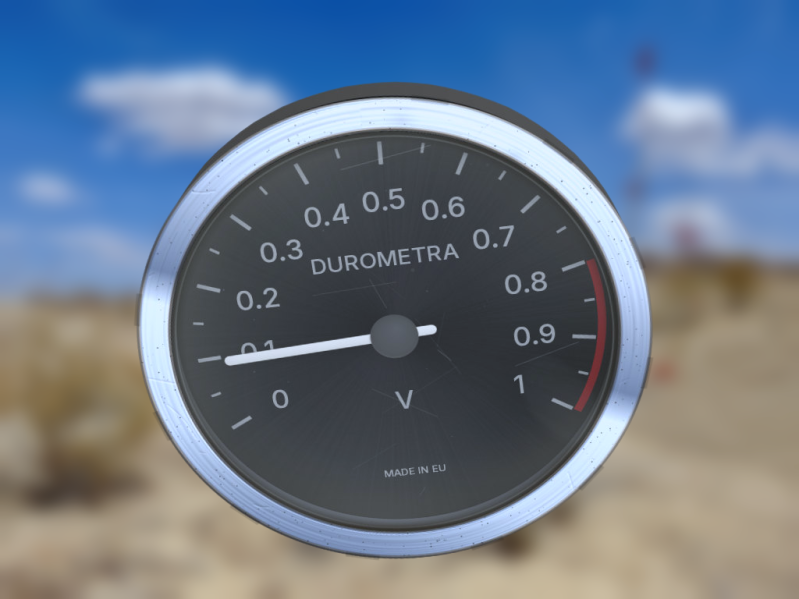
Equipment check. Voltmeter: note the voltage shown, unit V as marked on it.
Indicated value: 0.1 V
